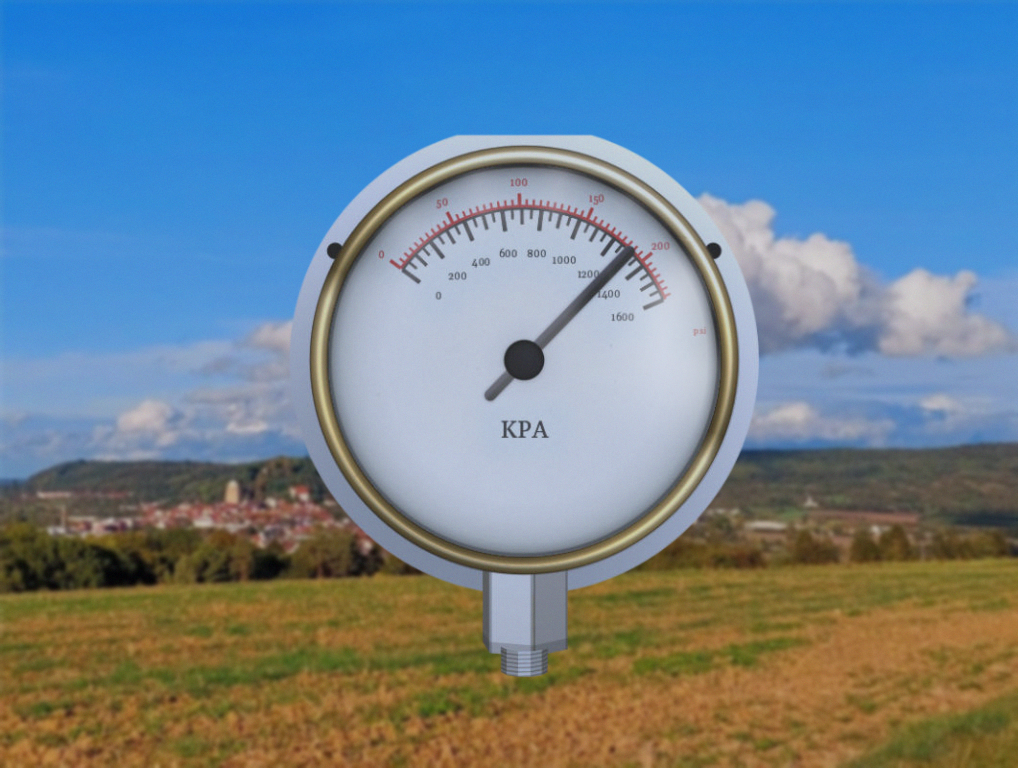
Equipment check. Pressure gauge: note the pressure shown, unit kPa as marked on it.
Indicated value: 1300 kPa
